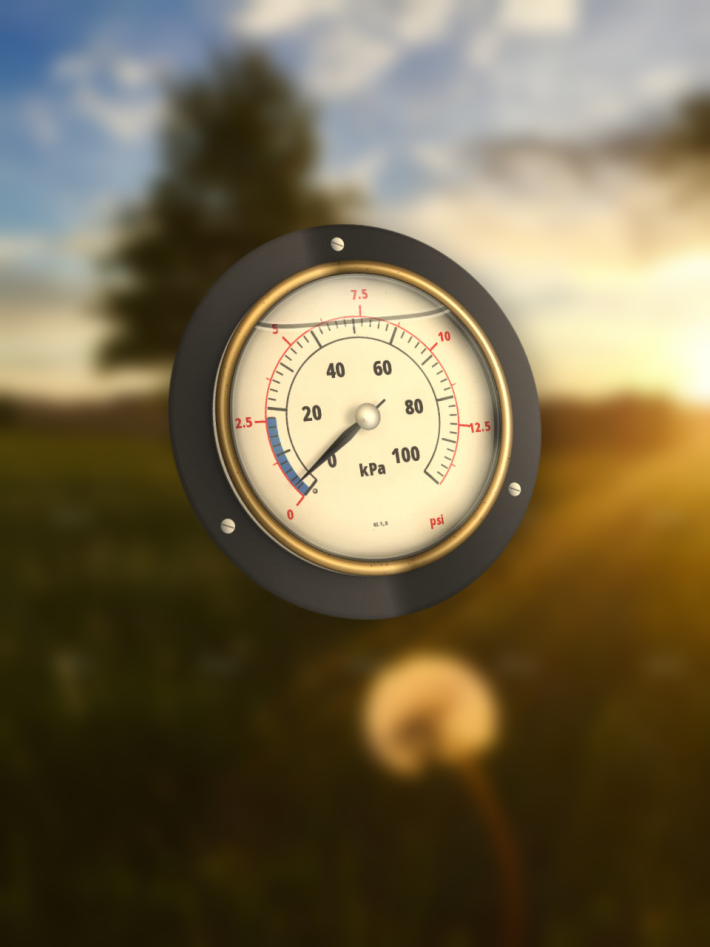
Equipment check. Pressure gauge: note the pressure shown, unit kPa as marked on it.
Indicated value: 3 kPa
